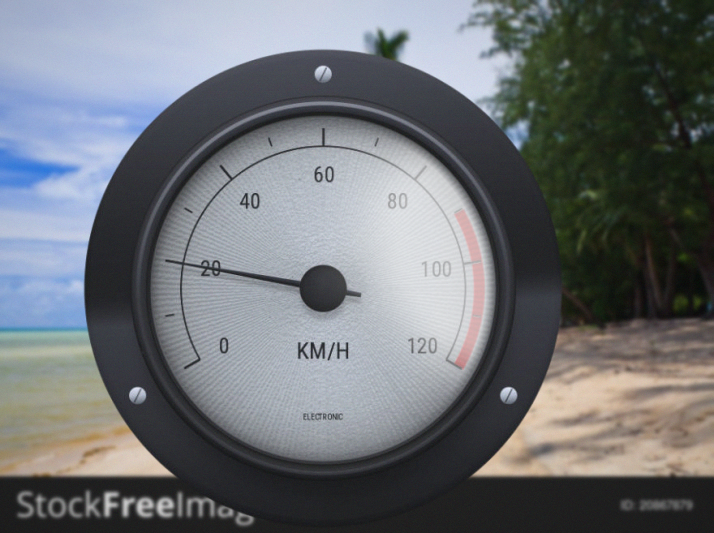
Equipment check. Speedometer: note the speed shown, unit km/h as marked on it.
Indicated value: 20 km/h
